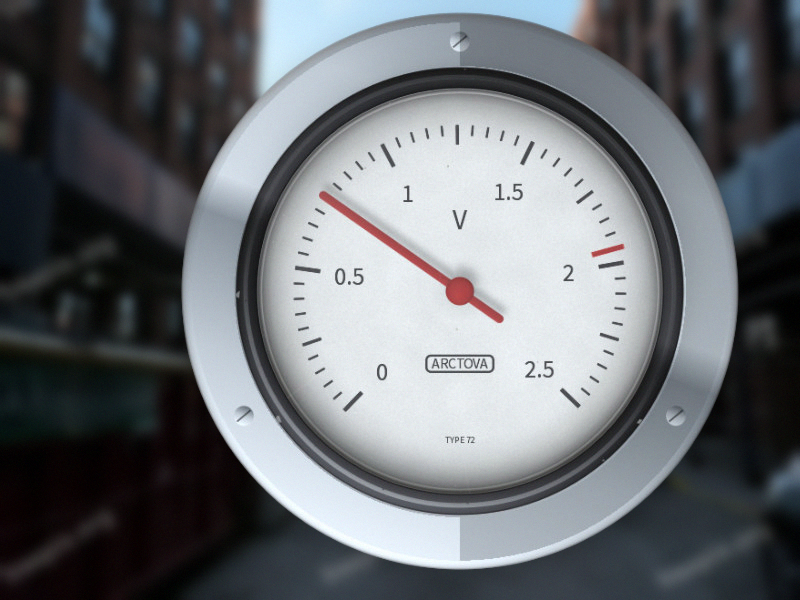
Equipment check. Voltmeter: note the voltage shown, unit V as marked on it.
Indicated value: 0.75 V
